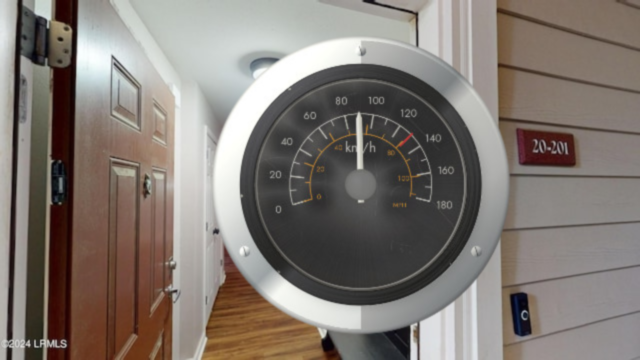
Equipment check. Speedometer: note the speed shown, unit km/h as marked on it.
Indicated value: 90 km/h
